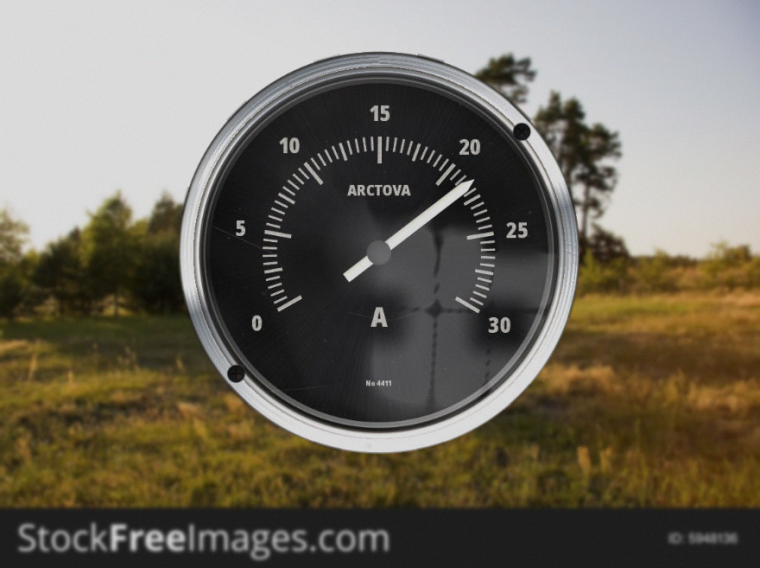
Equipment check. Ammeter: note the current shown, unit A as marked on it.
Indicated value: 21.5 A
